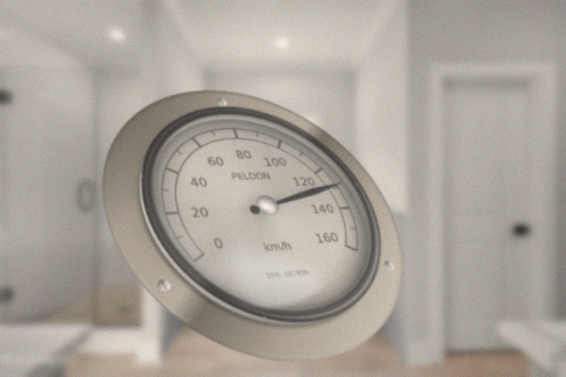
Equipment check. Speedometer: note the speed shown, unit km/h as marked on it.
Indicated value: 130 km/h
